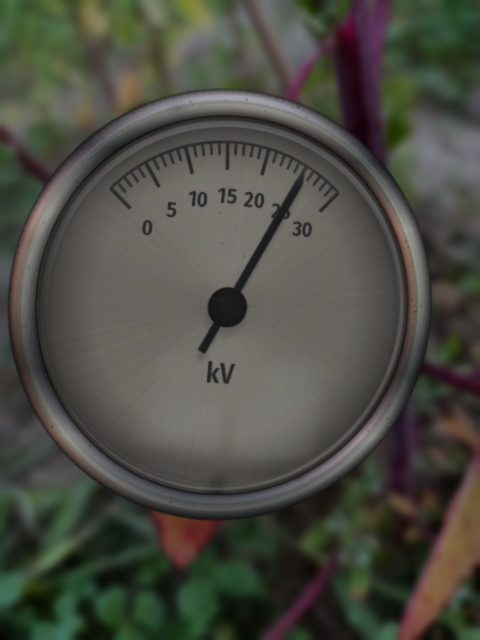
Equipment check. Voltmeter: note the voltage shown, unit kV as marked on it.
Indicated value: 25 kV
